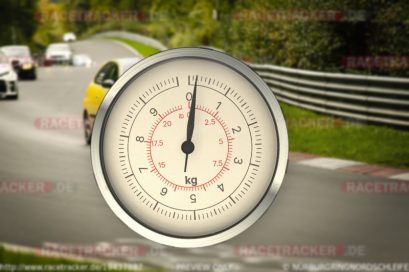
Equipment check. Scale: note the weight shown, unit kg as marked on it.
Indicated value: 0.2 kg
